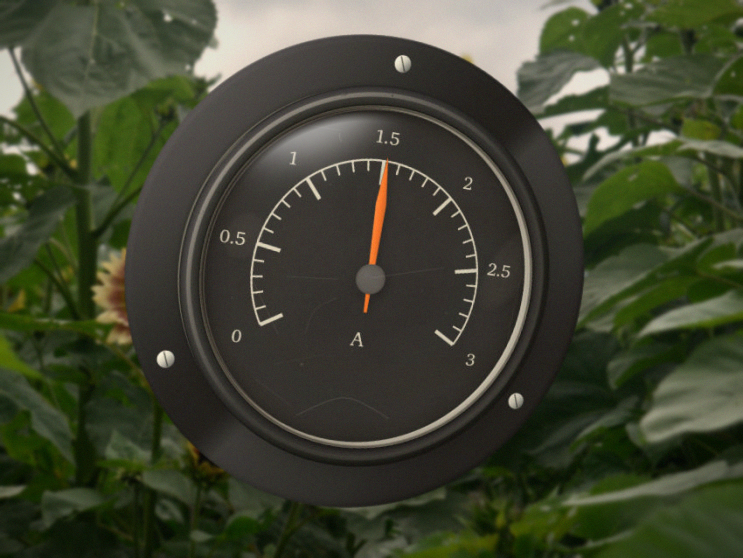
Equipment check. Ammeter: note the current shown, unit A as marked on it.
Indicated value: 1.5 A
